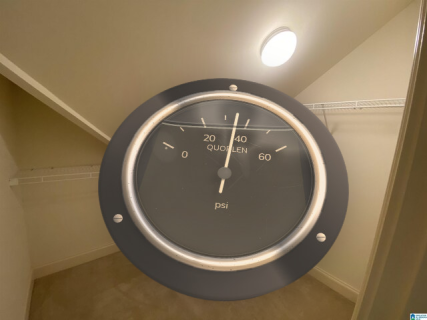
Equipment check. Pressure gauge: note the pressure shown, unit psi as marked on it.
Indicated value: 35 psi
